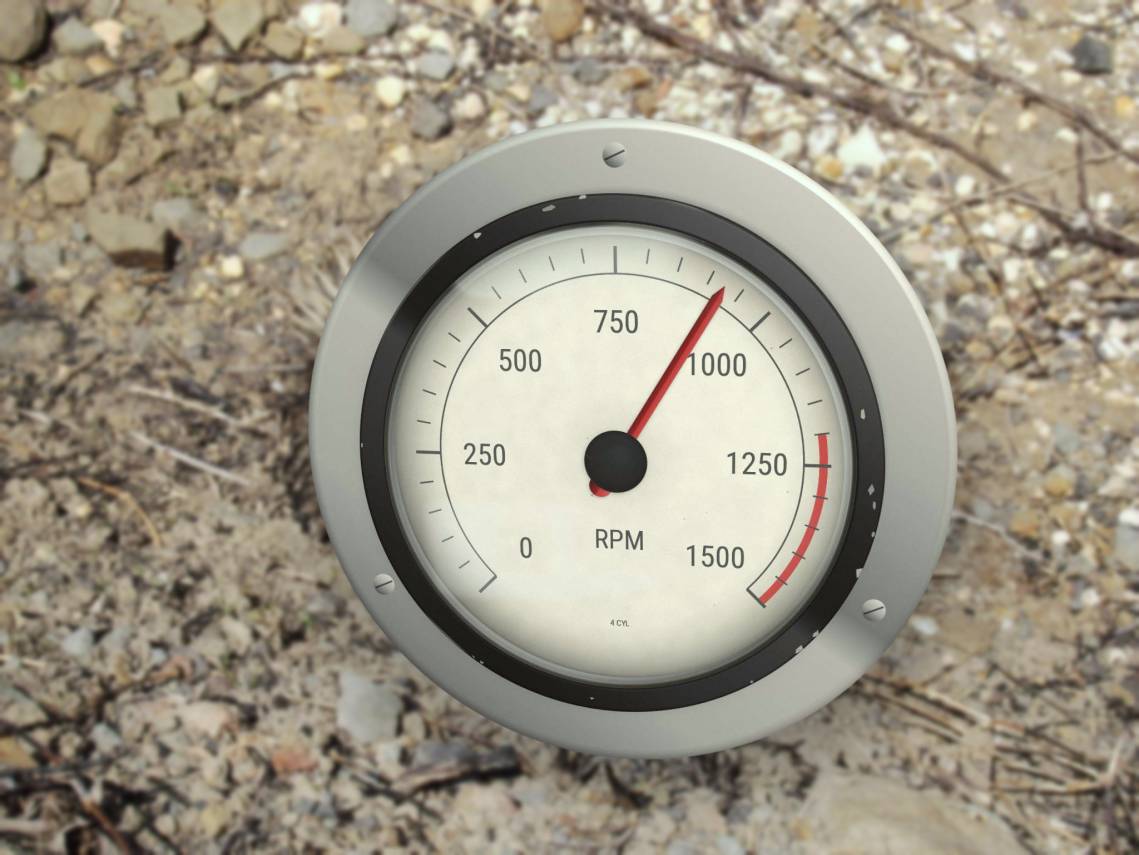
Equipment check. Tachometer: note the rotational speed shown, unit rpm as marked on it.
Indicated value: 925 rpm
